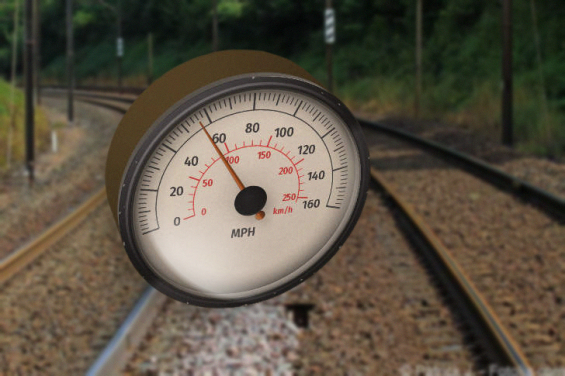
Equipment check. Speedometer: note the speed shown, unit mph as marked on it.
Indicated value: 56 mph
